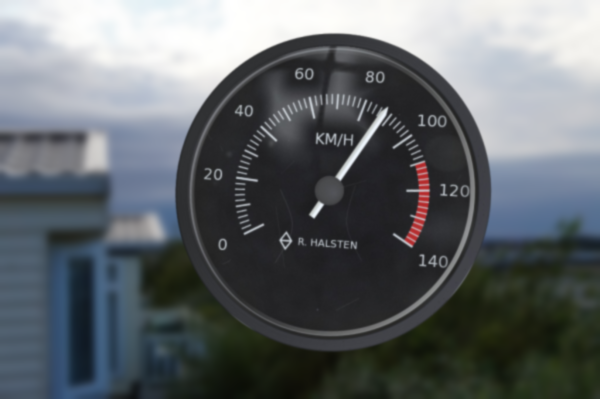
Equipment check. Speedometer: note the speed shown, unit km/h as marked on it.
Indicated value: 88 km/h
